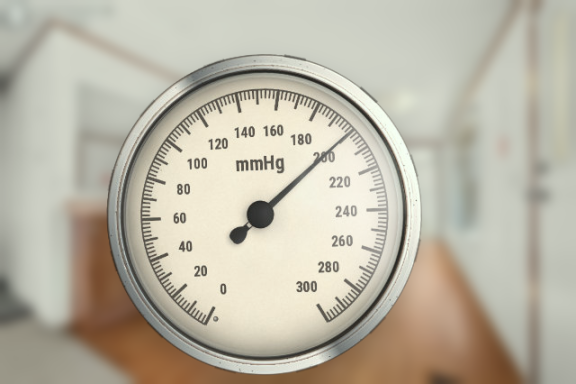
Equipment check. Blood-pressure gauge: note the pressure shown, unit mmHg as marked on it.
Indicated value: 200 mmHg
